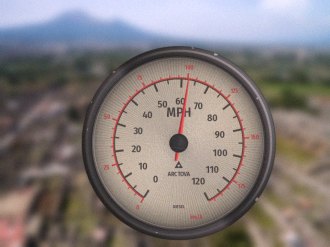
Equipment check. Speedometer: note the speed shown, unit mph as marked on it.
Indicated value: 62.5 mph
